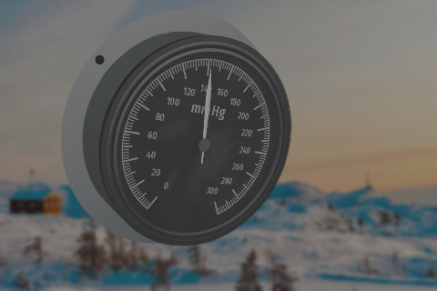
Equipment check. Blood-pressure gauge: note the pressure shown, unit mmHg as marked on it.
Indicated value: 140 mmHg
